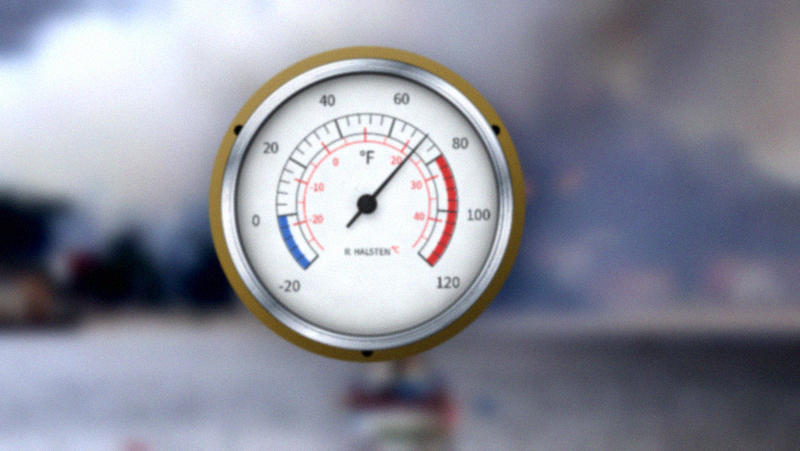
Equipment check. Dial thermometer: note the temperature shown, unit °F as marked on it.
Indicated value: 72 °F
